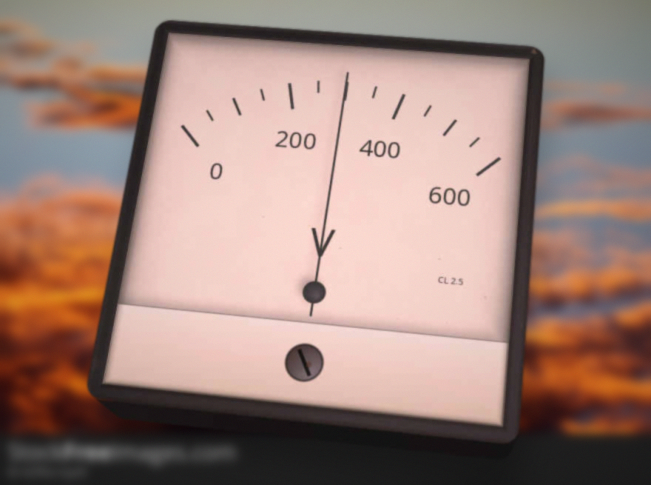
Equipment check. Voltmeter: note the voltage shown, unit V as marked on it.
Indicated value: 300 V
